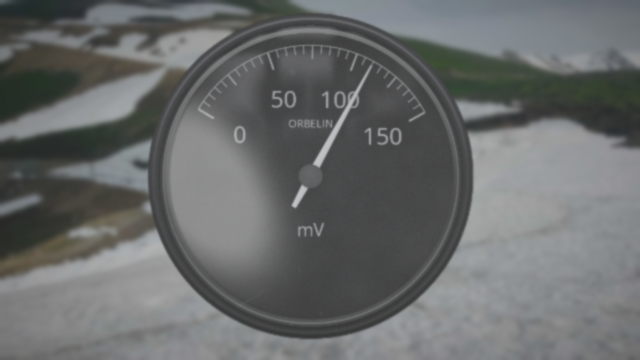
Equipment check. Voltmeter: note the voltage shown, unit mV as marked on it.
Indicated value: 110 mV
